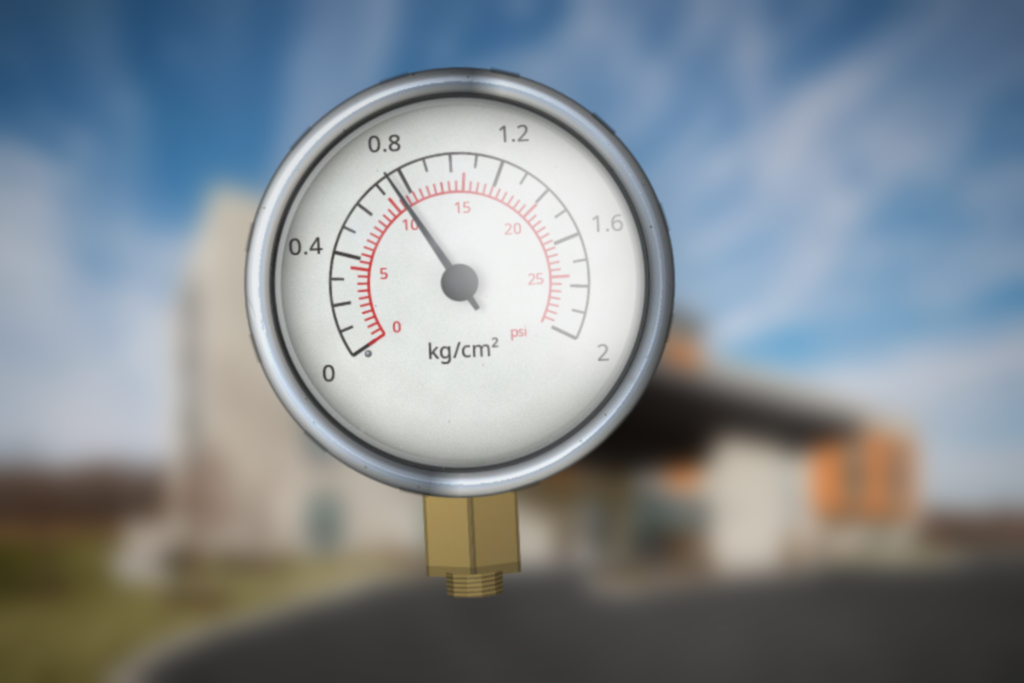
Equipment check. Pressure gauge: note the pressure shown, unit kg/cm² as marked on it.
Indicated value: 0.75 kg/cm²
